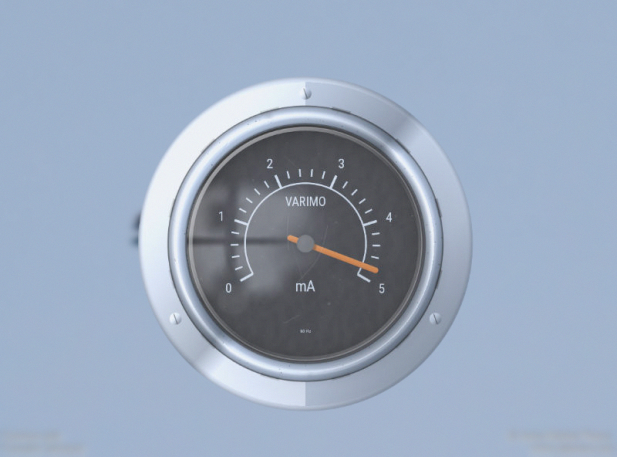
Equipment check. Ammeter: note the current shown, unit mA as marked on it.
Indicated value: 4.8 mA
